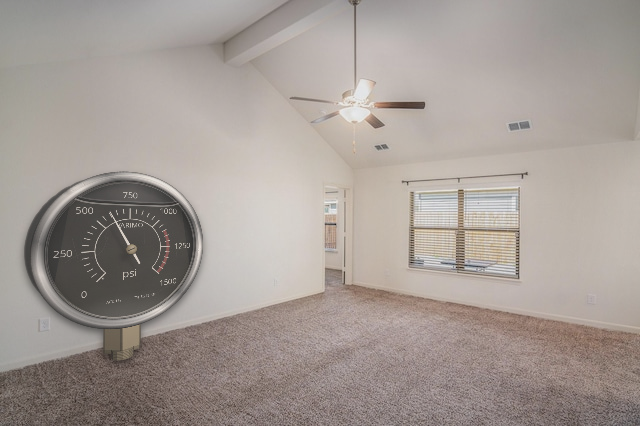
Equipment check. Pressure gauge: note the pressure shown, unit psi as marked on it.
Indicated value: 600 psi
